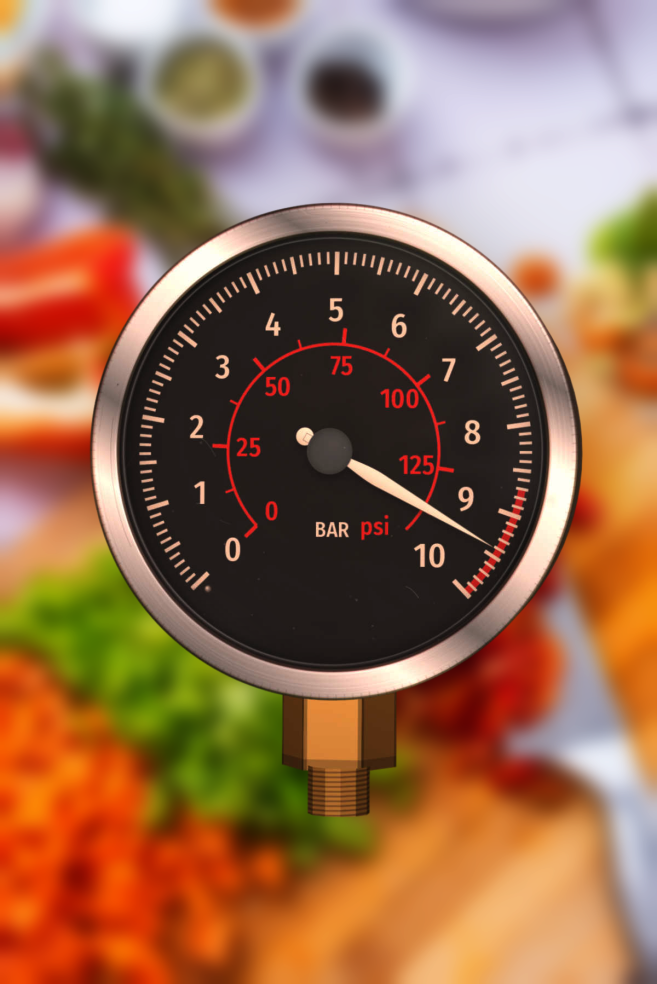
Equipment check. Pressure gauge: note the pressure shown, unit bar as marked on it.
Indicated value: 9.4 bar
